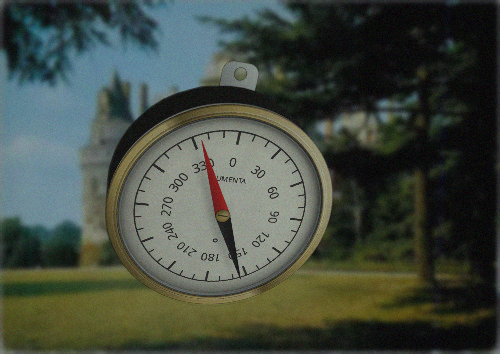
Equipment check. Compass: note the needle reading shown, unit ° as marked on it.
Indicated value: 335 °
